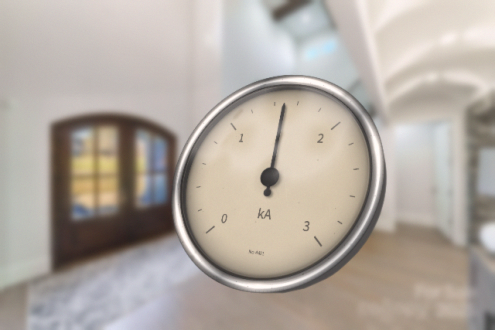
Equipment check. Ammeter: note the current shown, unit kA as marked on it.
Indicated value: 1.5 kA
